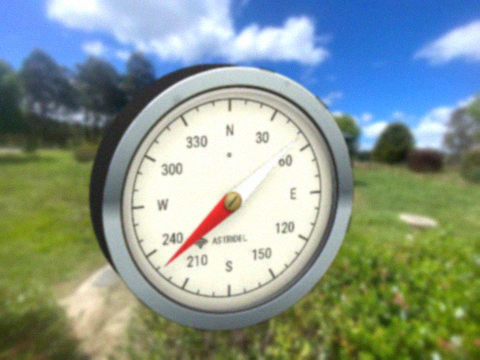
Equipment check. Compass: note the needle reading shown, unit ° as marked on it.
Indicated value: 230 °
